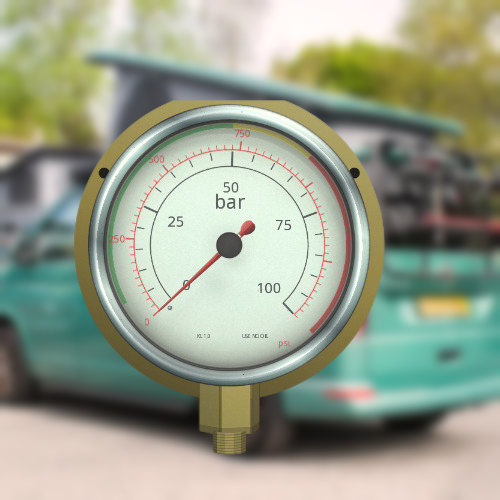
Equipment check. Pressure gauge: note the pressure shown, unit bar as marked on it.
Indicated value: 0 bar
